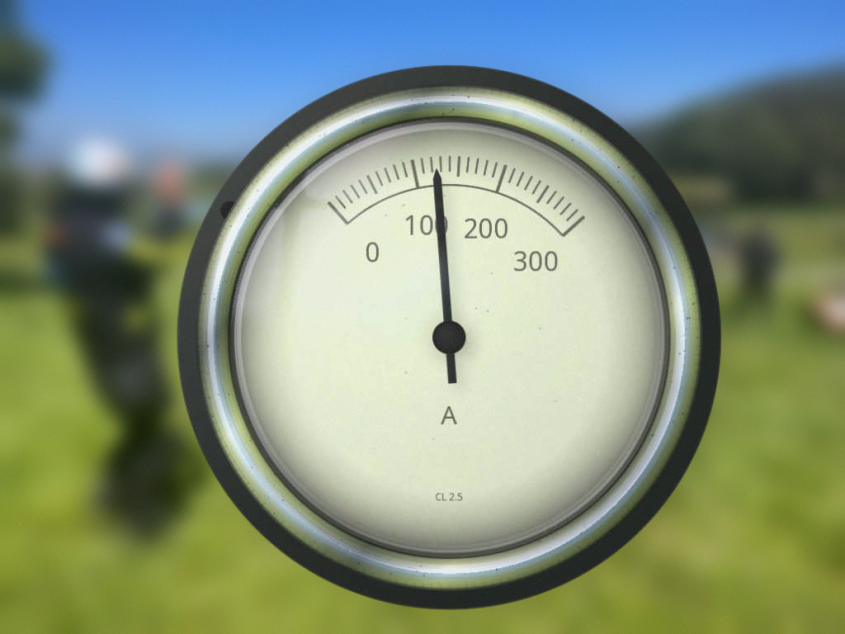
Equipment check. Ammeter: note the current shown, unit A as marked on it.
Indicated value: 125 A
